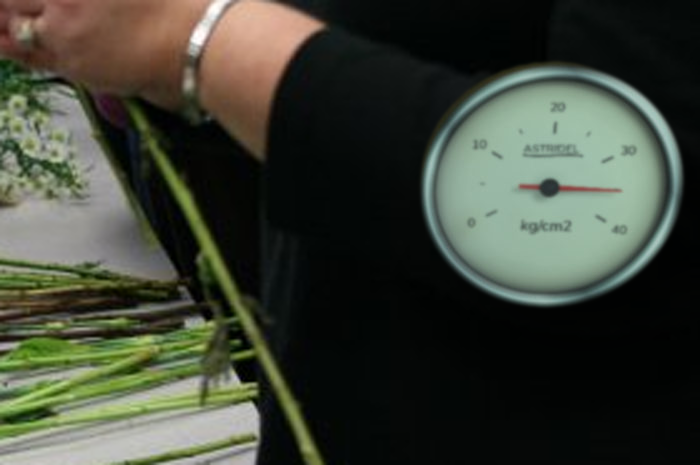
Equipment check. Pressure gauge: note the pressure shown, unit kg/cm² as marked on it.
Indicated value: 35 kg/cm²
